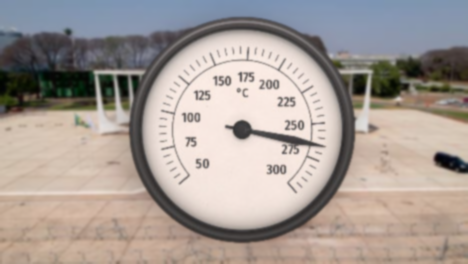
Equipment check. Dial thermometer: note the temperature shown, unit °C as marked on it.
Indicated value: 265 °C
